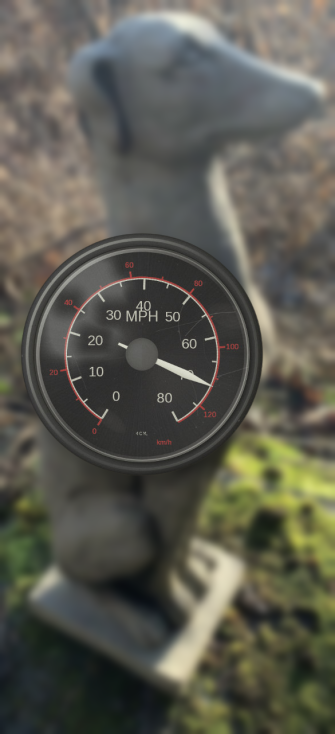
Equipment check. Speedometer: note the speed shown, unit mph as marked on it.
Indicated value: 70 mph
